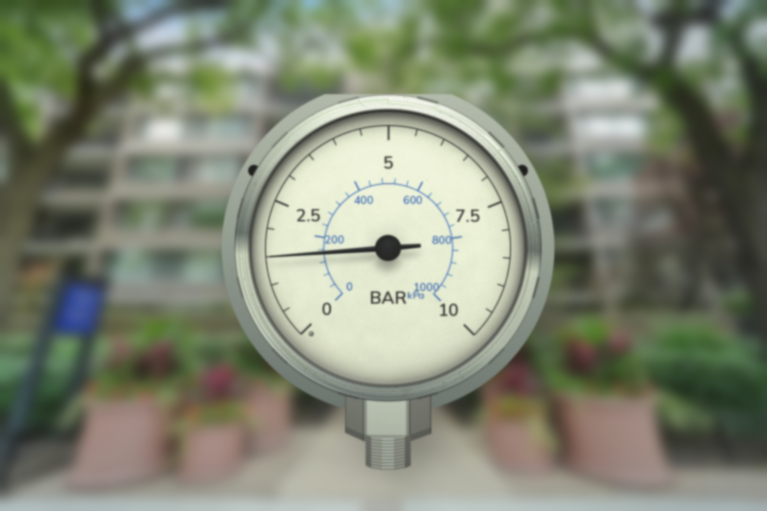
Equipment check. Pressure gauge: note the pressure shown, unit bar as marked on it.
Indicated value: 1.5 bar
